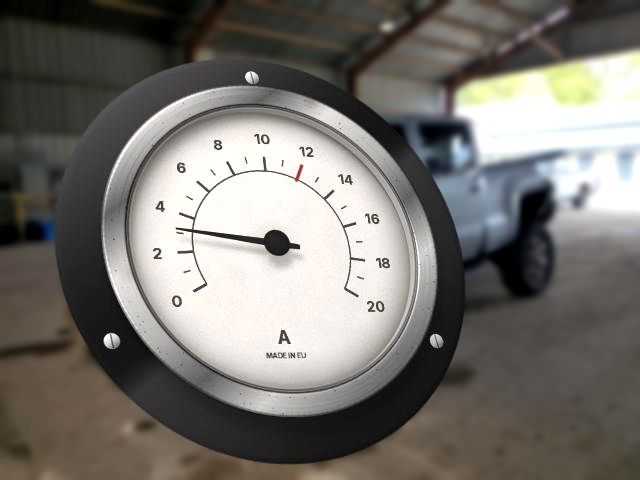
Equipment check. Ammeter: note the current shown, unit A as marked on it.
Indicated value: 3 A
